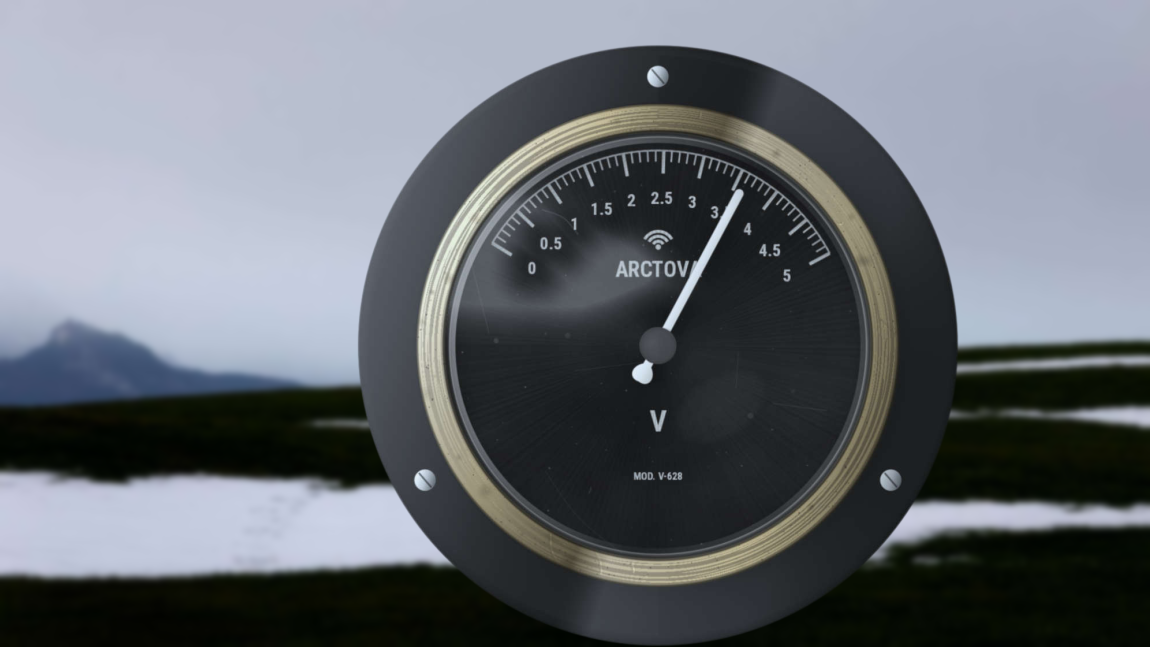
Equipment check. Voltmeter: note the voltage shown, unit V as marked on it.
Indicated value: 3.6 V
